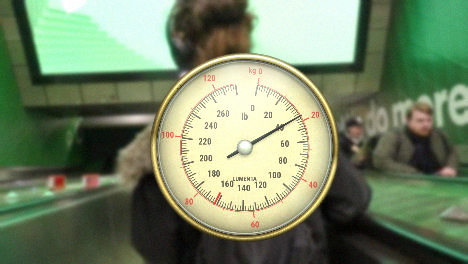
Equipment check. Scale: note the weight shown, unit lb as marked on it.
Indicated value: 40 lb
